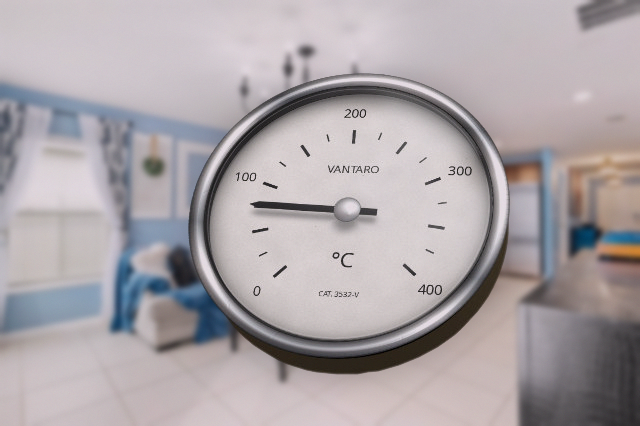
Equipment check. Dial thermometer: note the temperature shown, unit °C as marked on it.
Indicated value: 75 °C
